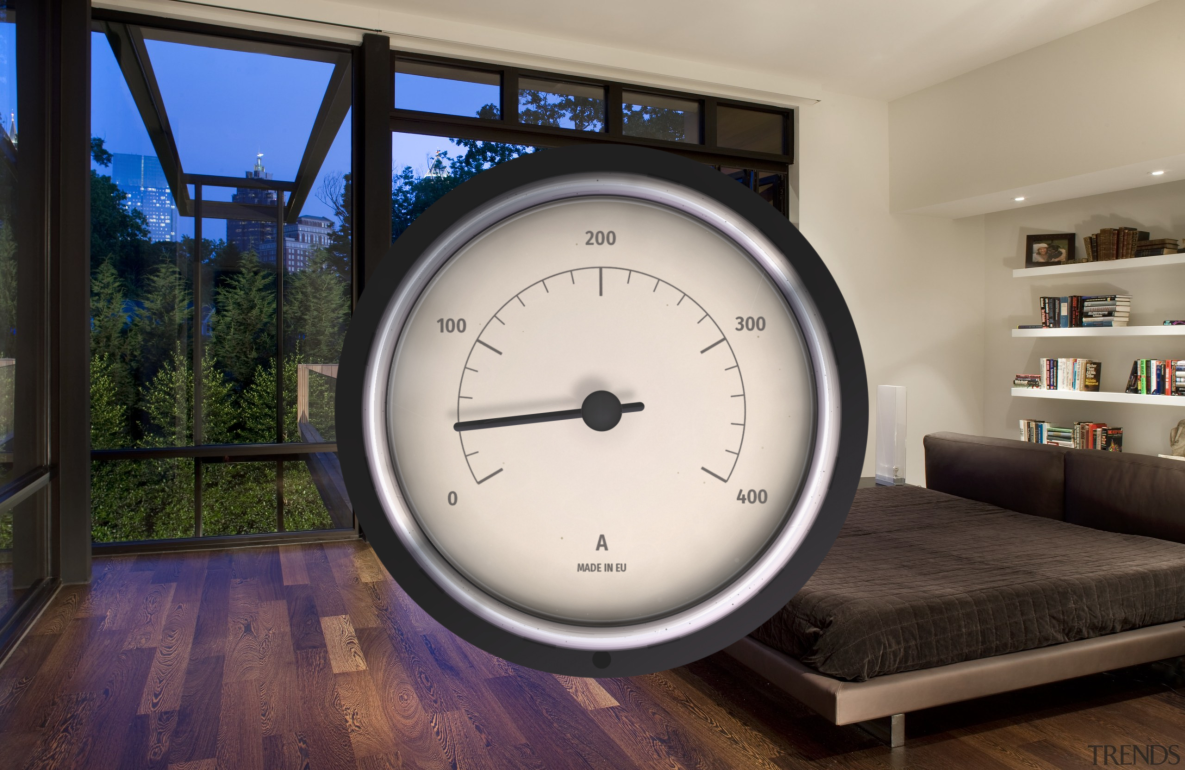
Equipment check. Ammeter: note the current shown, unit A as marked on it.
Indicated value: 40 A
